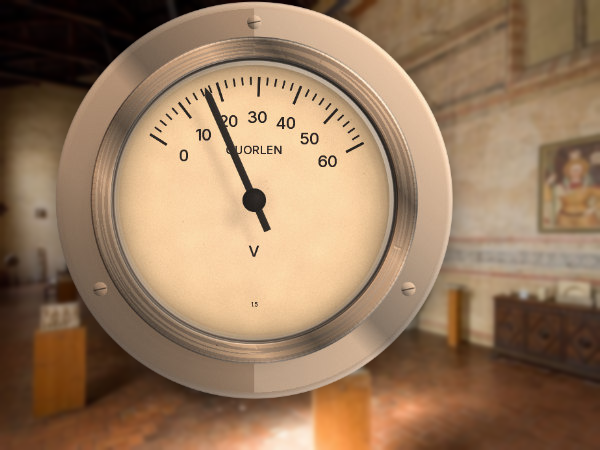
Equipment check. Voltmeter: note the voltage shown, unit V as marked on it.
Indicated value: 17 V
